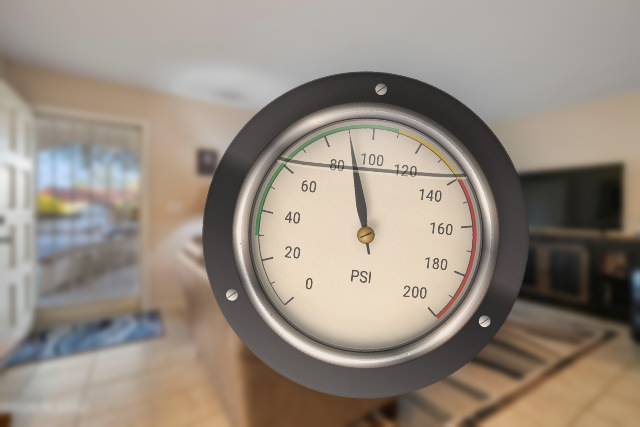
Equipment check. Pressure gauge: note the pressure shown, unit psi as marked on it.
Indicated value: 90 psi
